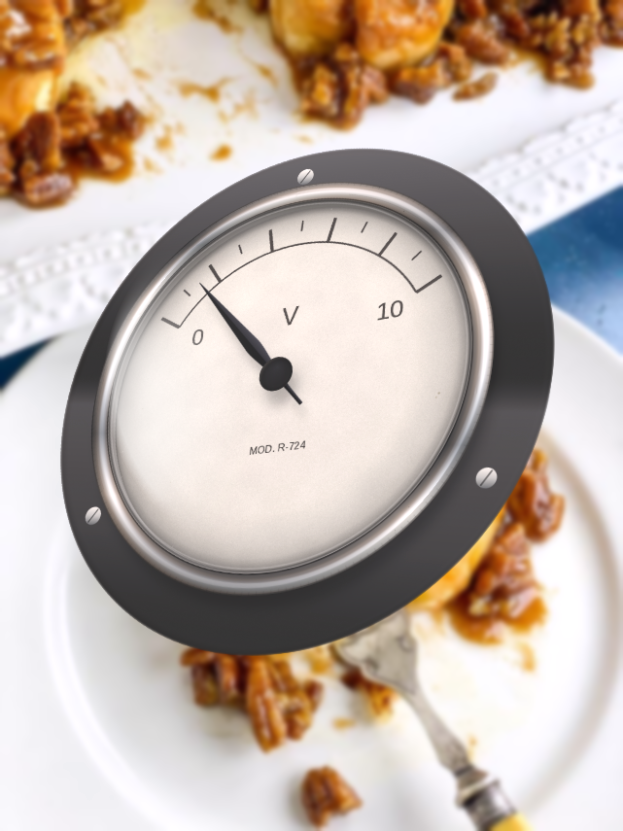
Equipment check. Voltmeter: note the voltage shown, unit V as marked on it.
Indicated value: 1.5 V
